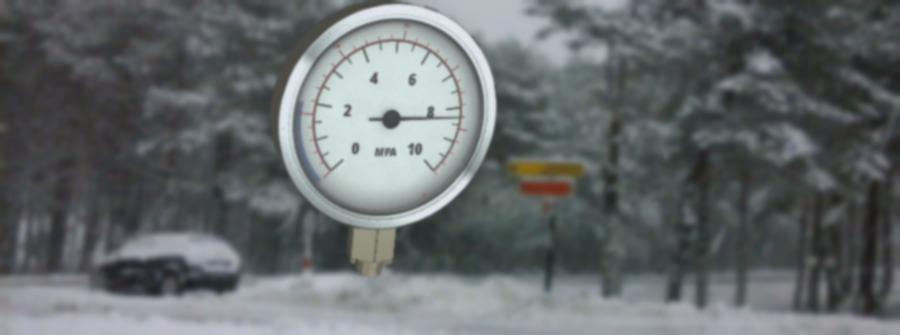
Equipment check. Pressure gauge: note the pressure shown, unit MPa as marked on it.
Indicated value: 8.25 MPa
